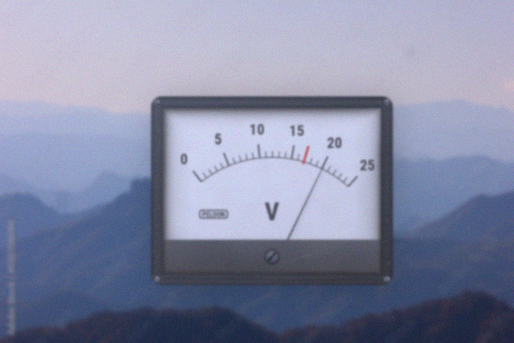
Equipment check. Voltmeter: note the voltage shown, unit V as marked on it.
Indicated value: 20 V
